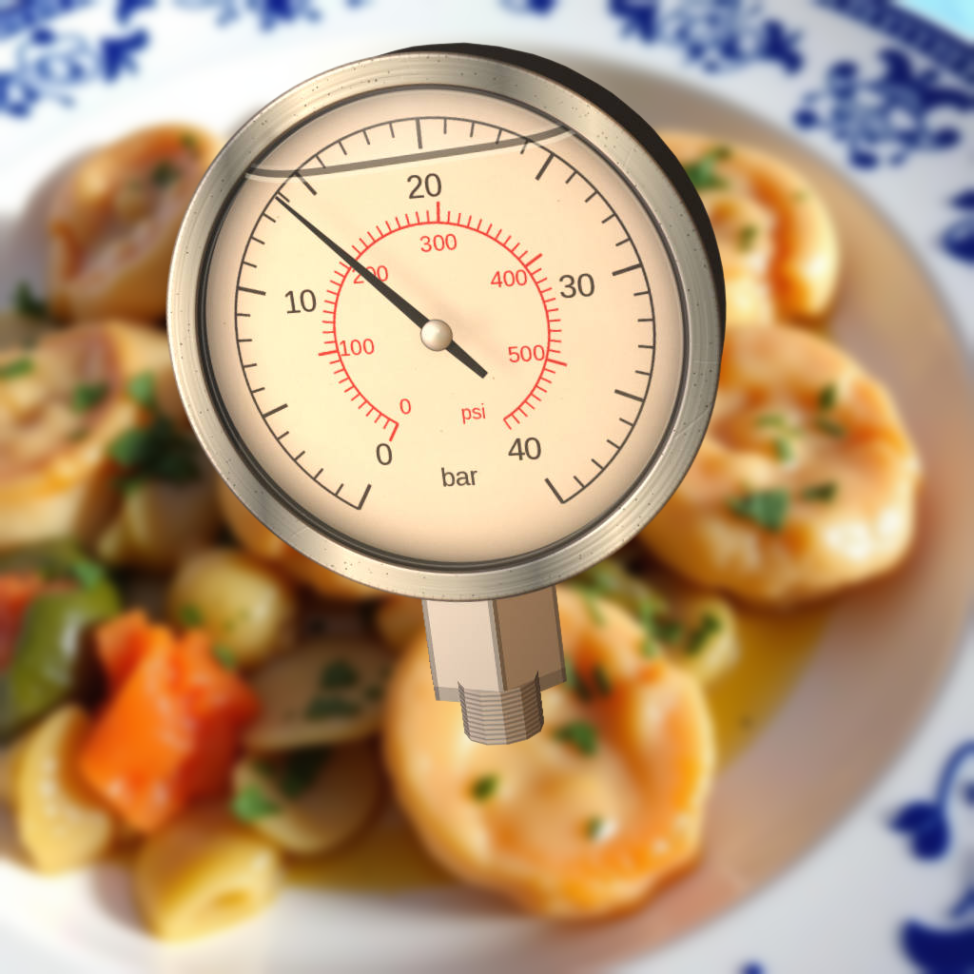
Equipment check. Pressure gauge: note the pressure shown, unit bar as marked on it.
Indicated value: 14 bar
